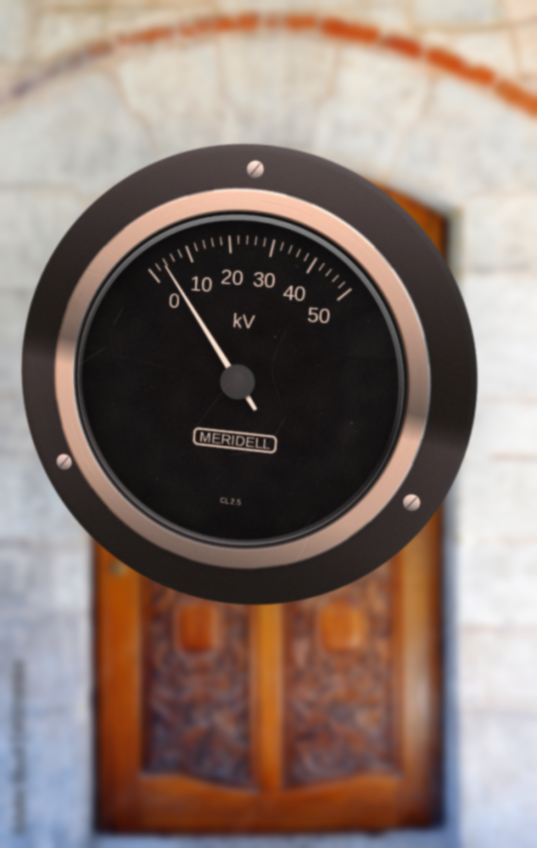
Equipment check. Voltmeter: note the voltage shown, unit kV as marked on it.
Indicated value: 4 kV
